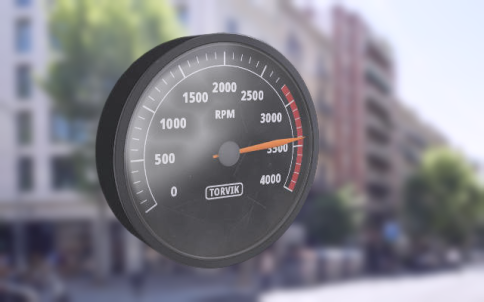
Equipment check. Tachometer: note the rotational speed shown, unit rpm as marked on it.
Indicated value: 3400 rpm
